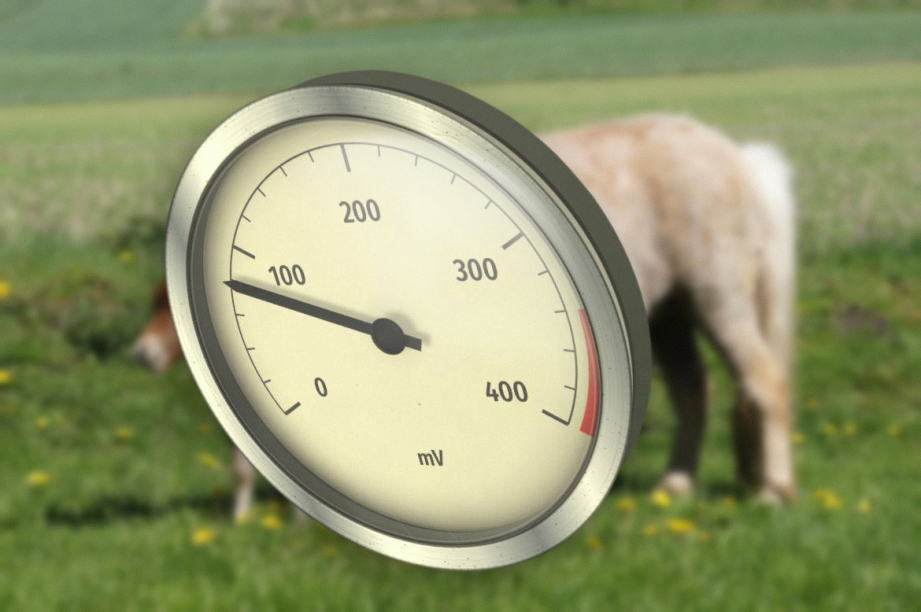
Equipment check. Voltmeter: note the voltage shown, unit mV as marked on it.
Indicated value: 80 mV
